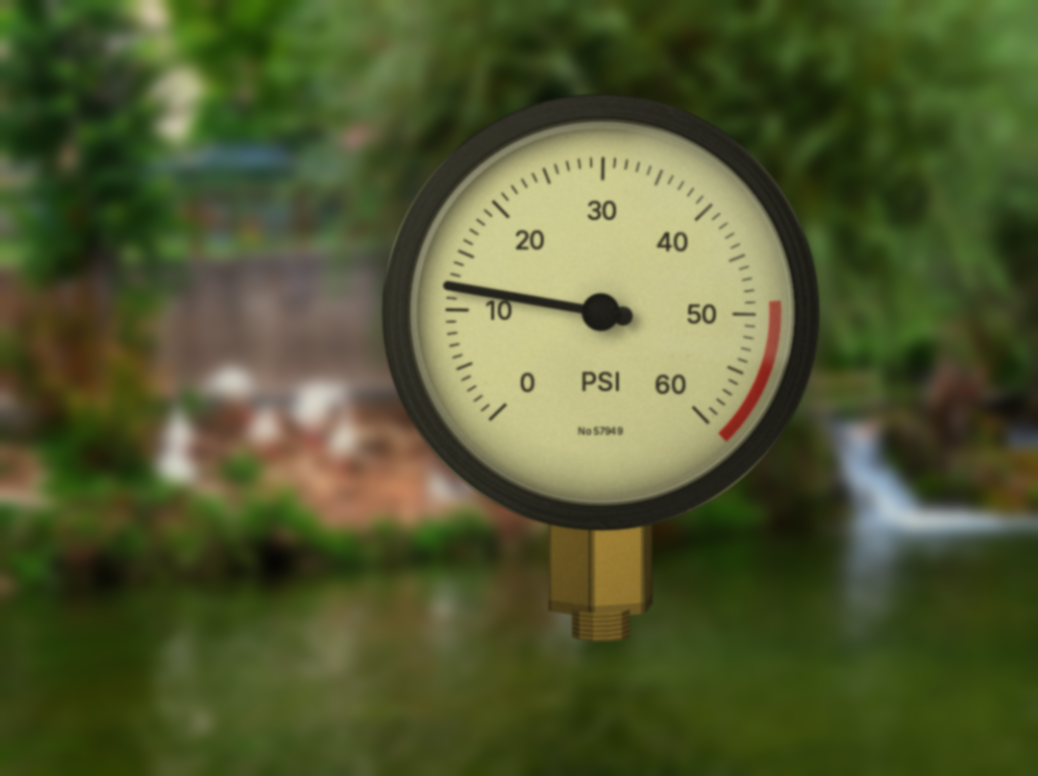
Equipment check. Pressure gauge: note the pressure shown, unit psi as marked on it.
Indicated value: 12 psi
